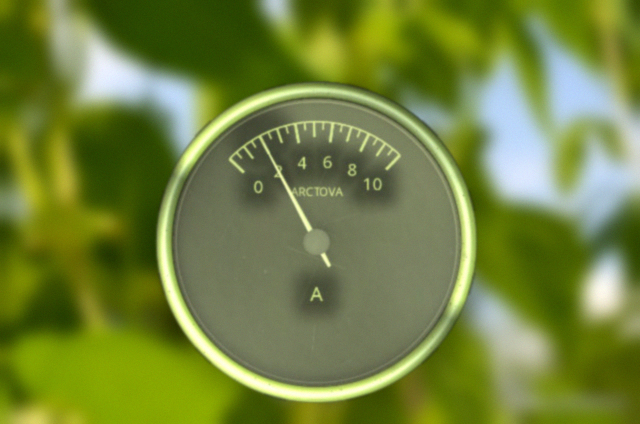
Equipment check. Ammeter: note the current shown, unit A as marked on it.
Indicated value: 2 A
